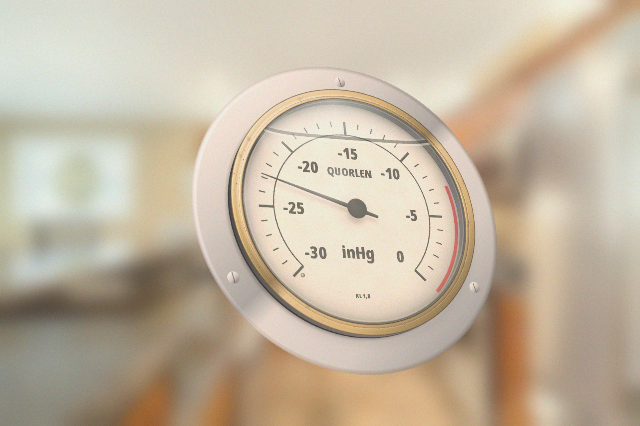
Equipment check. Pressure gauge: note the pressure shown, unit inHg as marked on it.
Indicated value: -23 inHg
